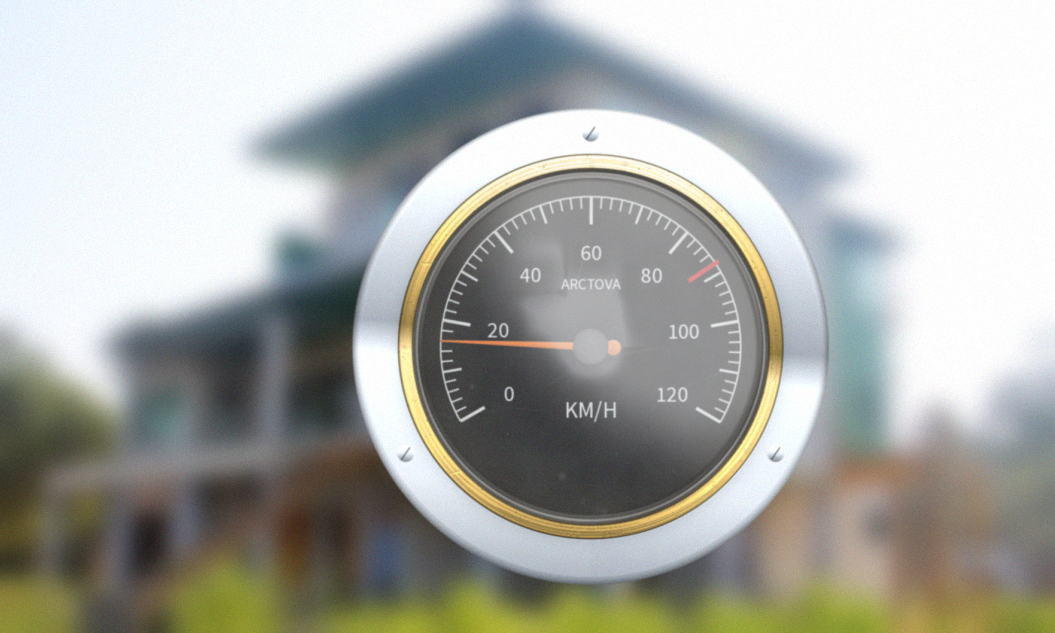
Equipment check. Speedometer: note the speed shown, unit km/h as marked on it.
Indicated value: 16 km/h
